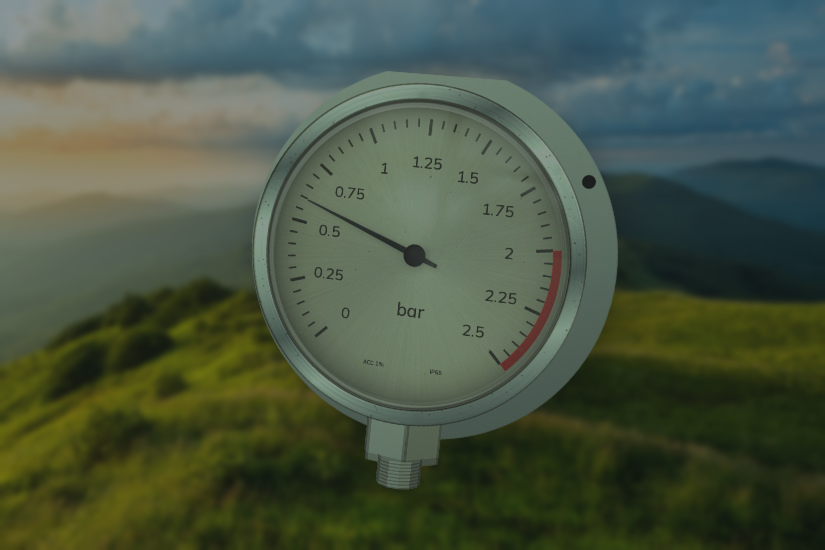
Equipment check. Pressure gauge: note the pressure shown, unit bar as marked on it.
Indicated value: 0.6 bar
